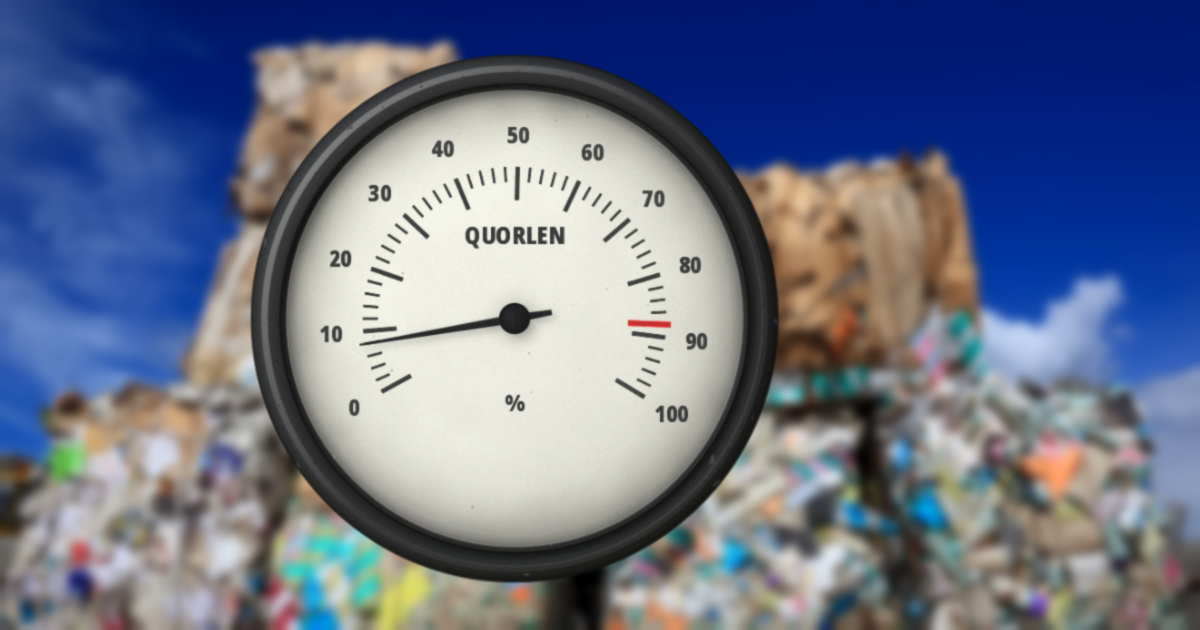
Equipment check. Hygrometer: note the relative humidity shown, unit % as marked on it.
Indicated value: 8 %
